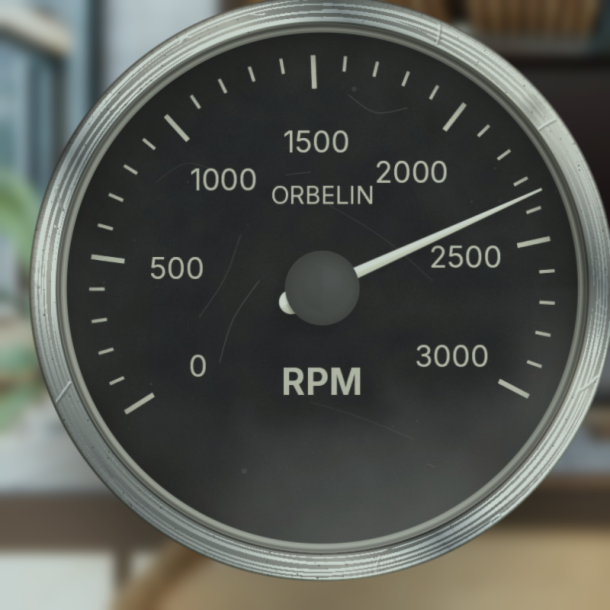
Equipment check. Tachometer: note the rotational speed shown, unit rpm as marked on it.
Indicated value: 2350 rpm
